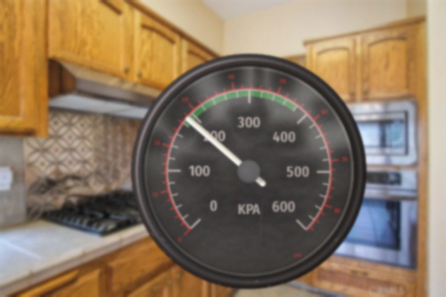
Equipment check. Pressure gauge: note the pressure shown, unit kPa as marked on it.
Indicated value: 190 kPa
